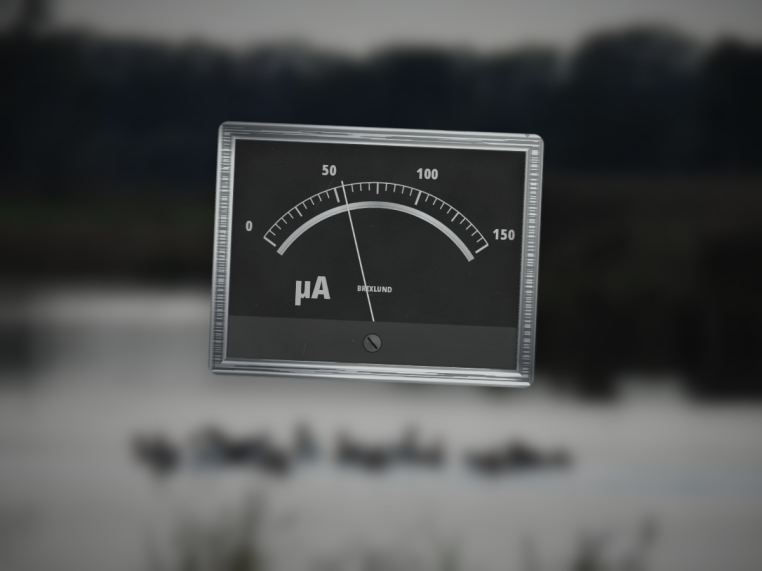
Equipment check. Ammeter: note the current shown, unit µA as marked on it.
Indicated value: 55 µA
